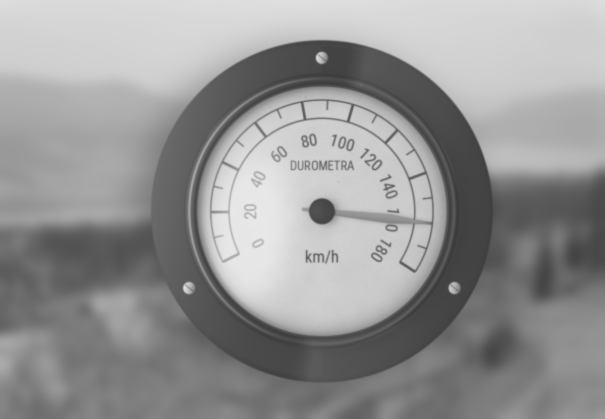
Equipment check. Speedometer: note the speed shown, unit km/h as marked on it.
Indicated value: 160 km/h
